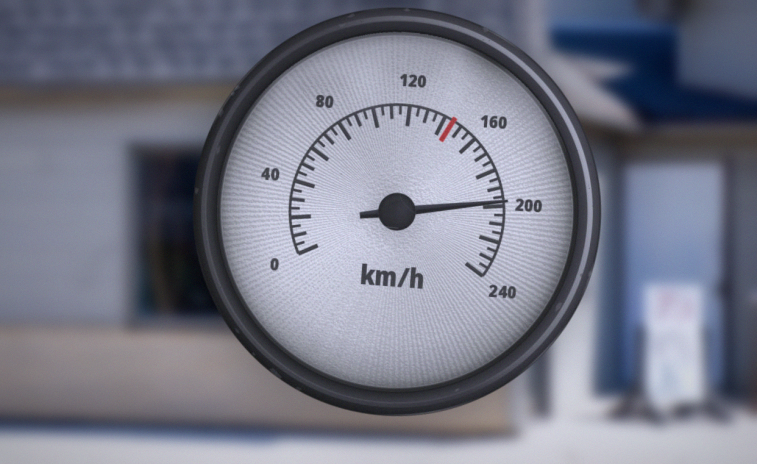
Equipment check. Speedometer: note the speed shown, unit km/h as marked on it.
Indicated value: 197.5 km/h
